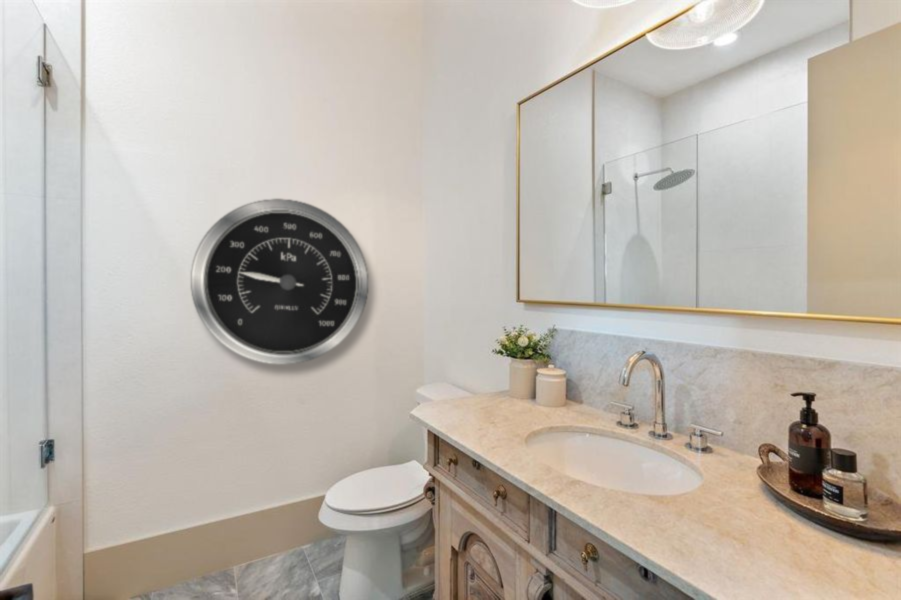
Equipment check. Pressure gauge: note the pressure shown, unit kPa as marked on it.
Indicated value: 200 kPa
